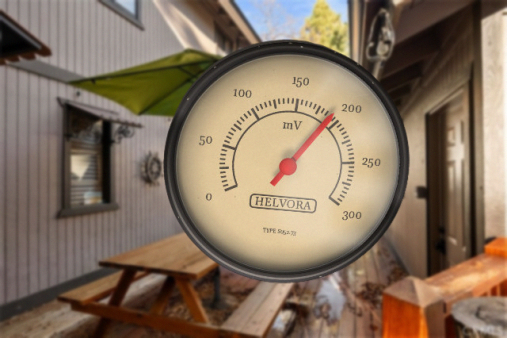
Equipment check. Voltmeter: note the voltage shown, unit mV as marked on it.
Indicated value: 190 mV
